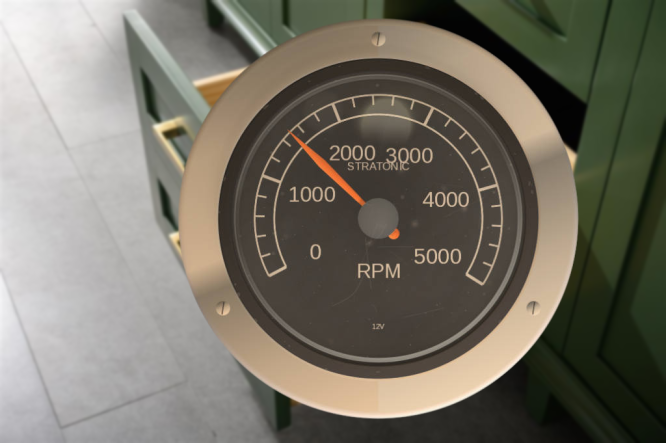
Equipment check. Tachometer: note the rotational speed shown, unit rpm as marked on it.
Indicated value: 1500 rpm
